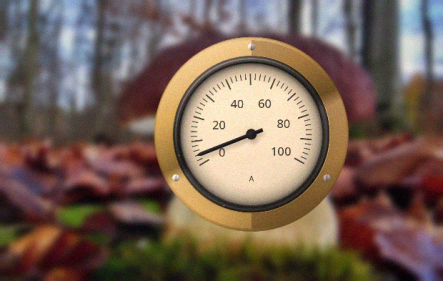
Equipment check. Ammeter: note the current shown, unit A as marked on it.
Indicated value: 4 A
